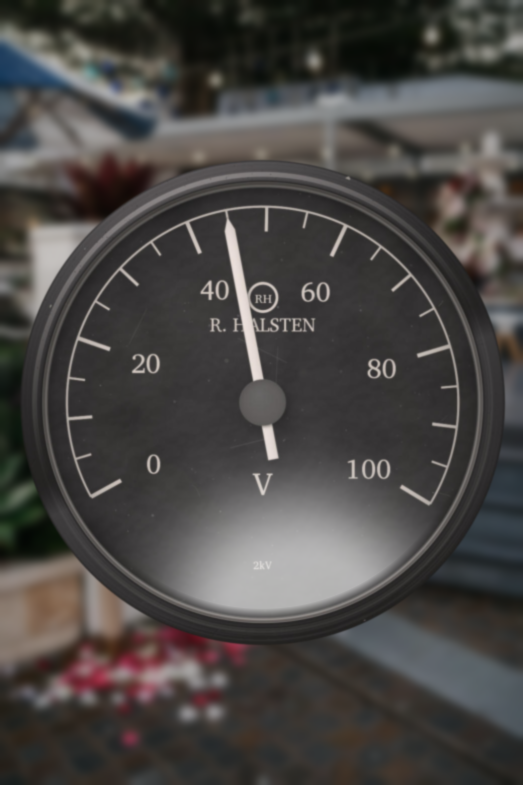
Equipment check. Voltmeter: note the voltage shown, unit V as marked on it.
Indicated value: 45 V
